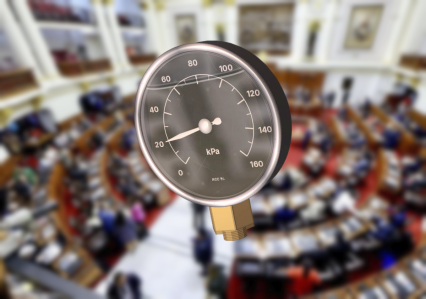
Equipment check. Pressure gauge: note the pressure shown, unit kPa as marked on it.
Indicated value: 20 kPa
